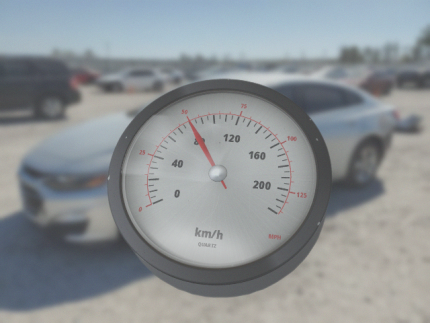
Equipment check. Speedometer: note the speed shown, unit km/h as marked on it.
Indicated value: 80 km/h
